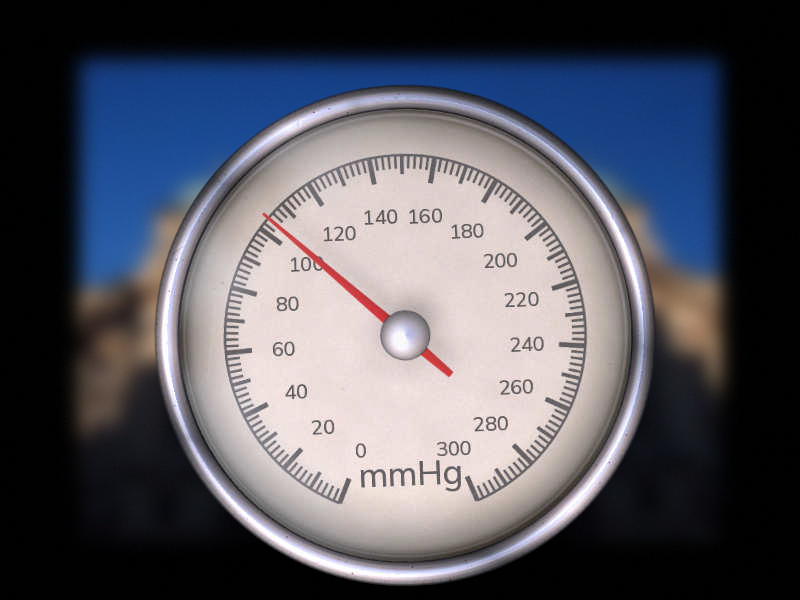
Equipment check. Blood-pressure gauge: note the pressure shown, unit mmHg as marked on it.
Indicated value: 104 mmHg
